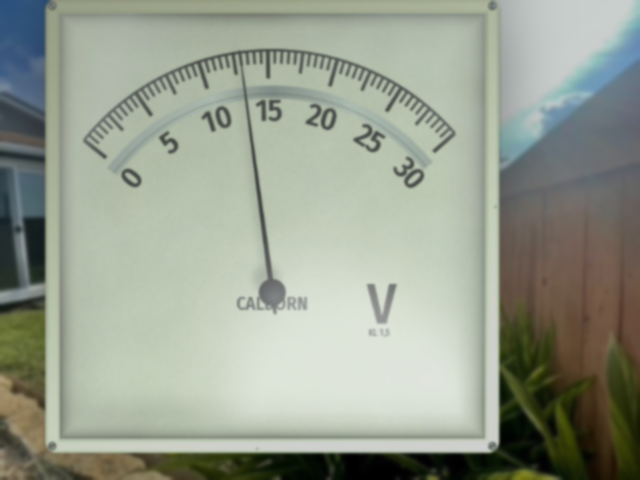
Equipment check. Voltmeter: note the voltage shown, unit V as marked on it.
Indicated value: 13 V
